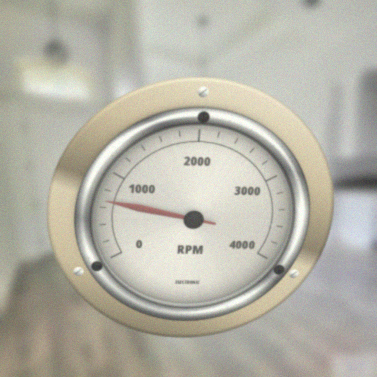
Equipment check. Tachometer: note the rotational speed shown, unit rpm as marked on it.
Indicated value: 700 rpm
